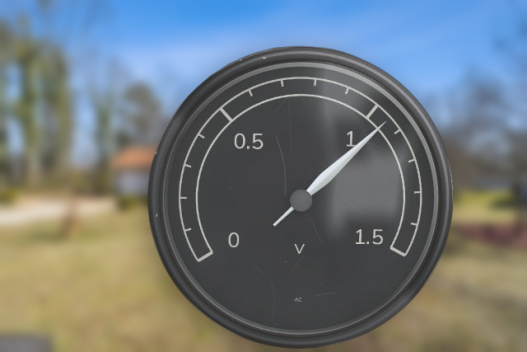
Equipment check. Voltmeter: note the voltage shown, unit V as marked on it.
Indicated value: 1.05 V
